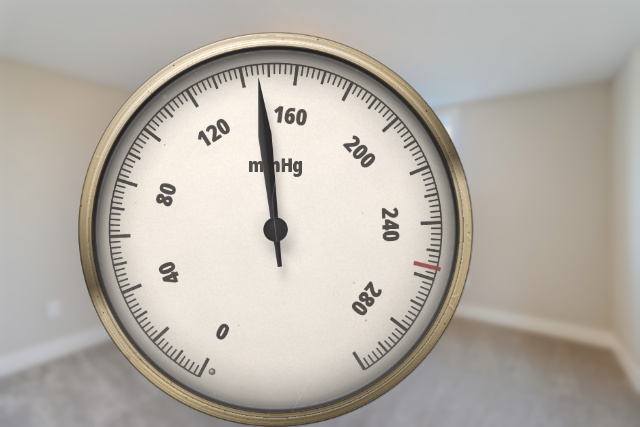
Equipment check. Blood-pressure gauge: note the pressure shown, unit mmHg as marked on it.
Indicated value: 146 mmHg
